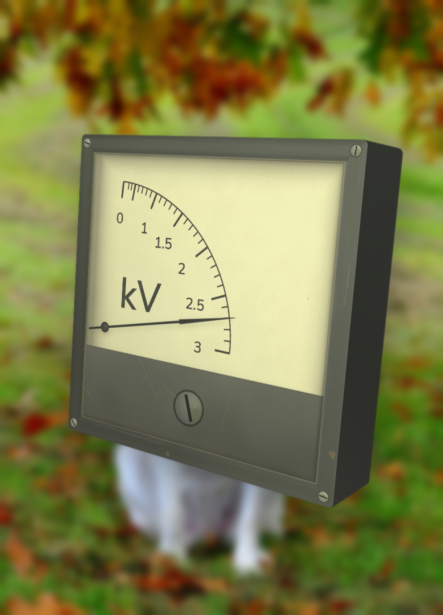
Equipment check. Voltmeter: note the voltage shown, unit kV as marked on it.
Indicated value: 2.7 kV
